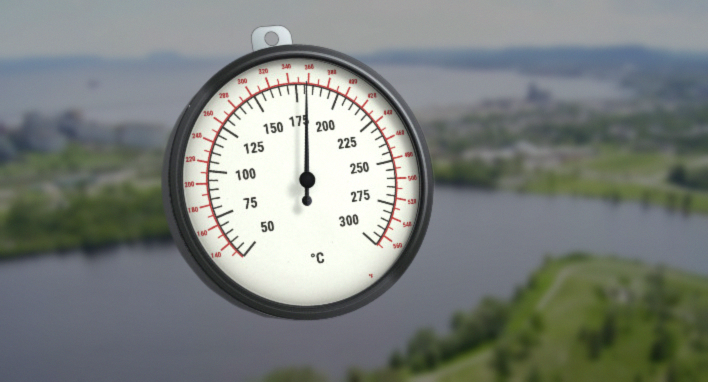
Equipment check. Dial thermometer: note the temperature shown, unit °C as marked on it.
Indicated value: 180 °C
